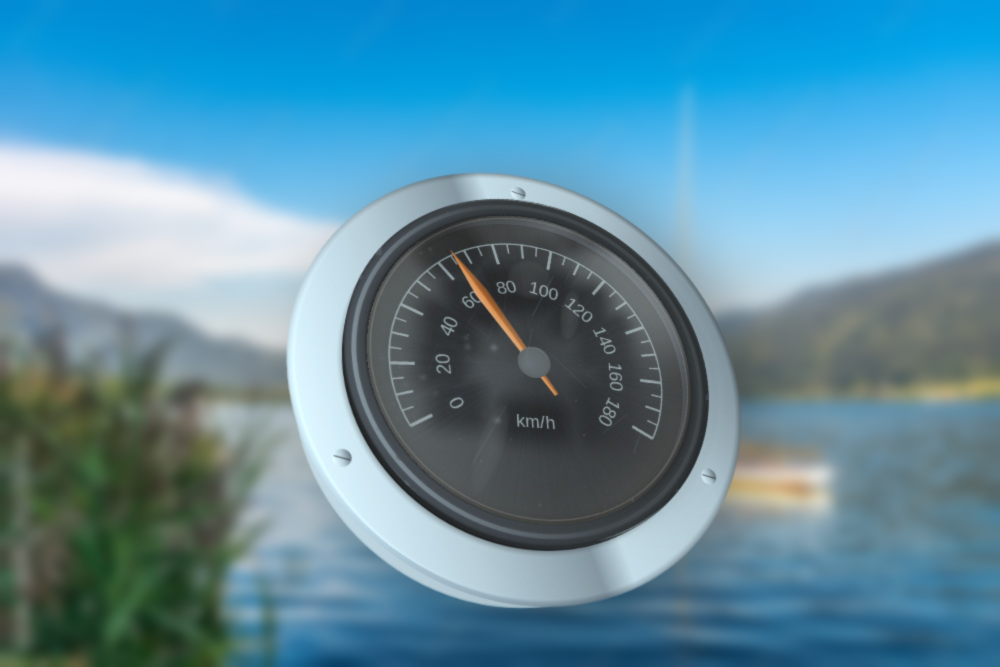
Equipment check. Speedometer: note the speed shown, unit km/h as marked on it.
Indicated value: 65 km/h
